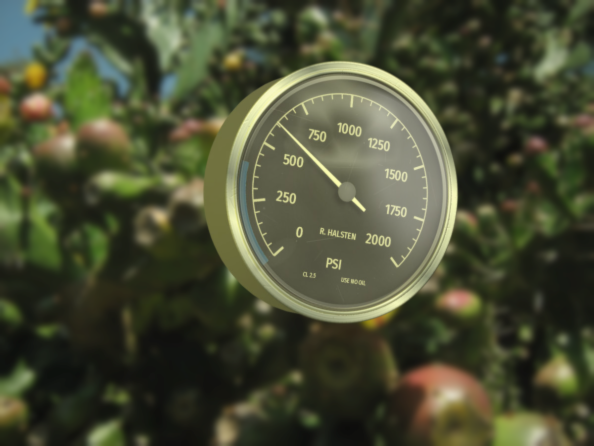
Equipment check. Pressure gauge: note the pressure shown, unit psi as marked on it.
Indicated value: 600 psi
